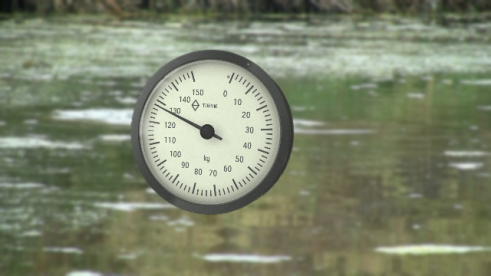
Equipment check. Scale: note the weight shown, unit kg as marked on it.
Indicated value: 128 kg
